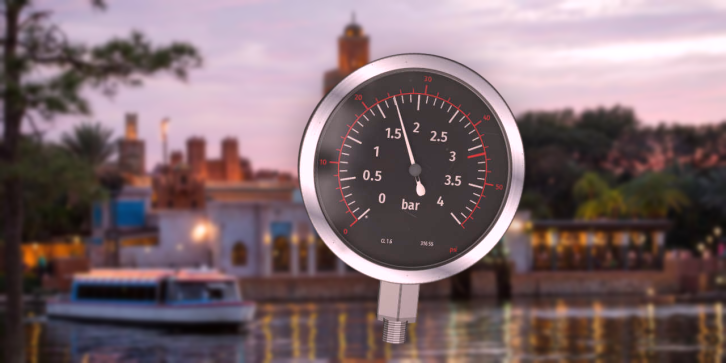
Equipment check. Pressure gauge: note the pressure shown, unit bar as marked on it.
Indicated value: 1.7 bar
